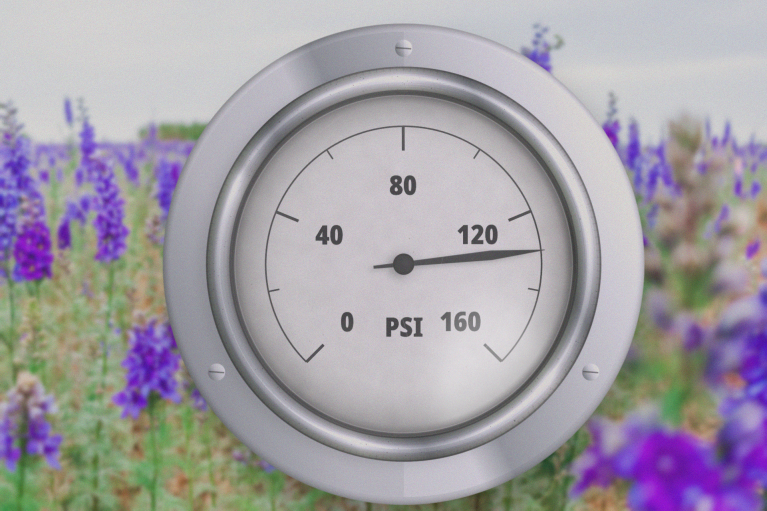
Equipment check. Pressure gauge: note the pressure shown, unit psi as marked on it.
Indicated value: 130 psi
